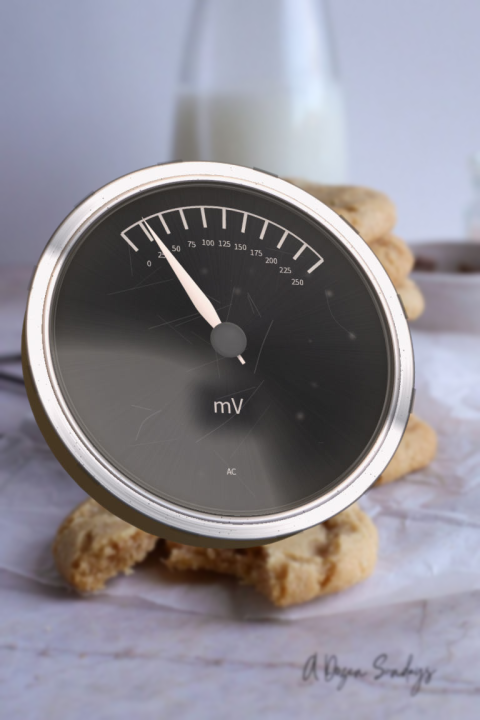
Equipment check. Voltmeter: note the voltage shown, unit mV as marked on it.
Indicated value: 25 mV
